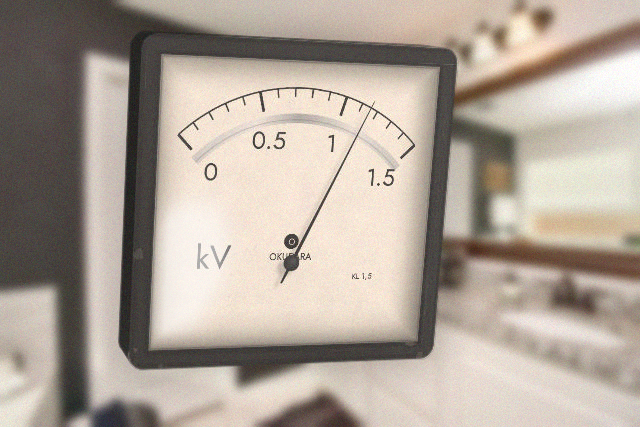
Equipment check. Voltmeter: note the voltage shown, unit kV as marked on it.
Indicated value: 1.15 kV
